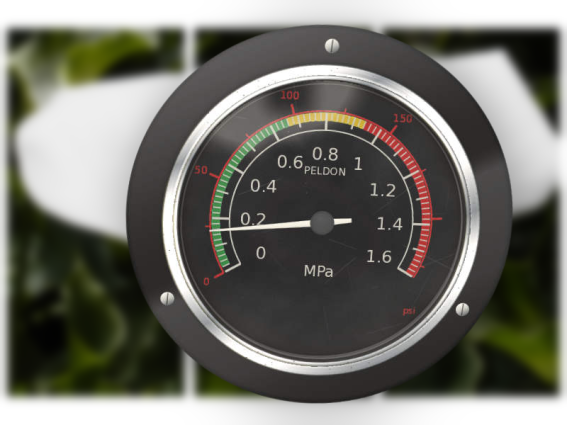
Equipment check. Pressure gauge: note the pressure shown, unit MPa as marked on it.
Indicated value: 0.16 MPa
